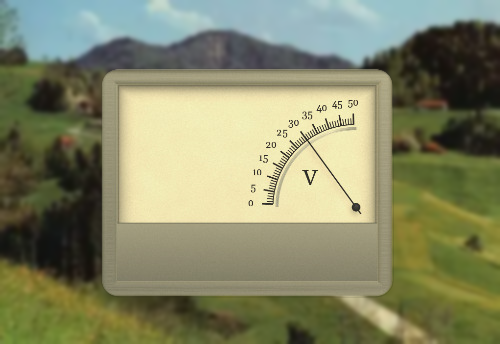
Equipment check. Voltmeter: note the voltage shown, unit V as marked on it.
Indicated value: 30 V
